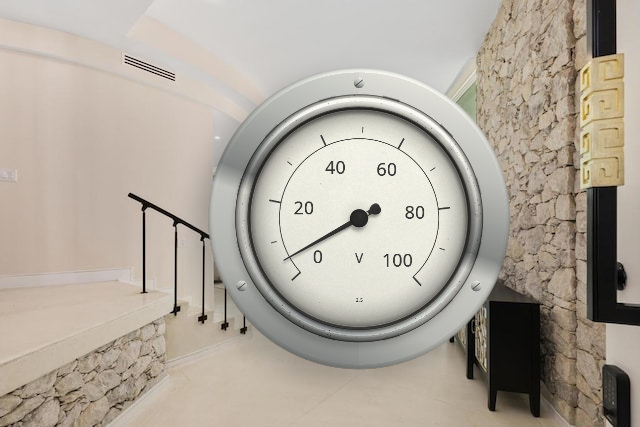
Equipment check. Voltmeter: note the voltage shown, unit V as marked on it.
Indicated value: 5 V
